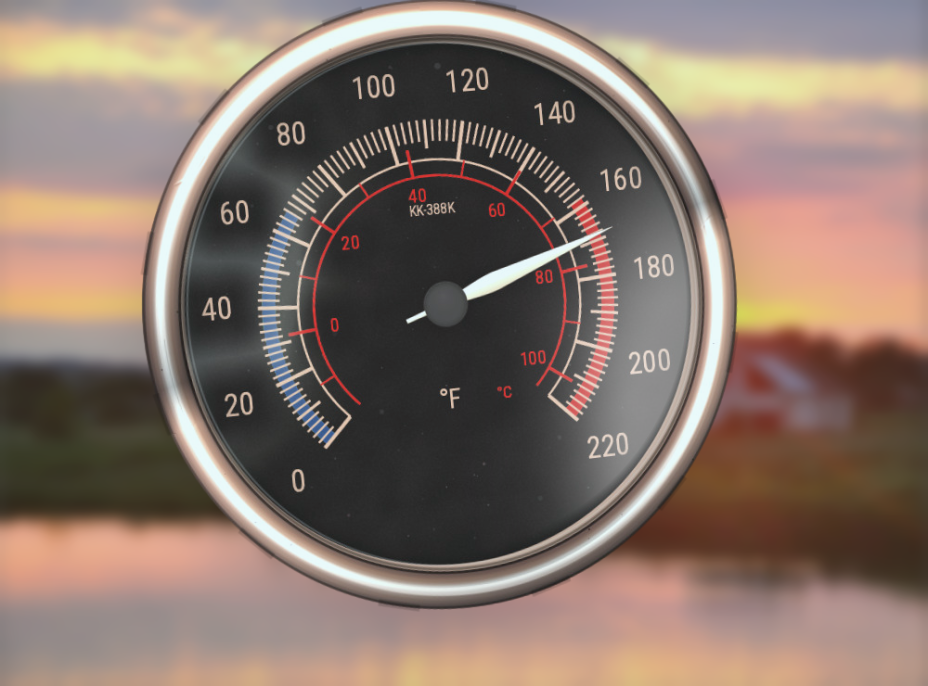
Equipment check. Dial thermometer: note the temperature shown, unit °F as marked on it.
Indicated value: 168 °F
